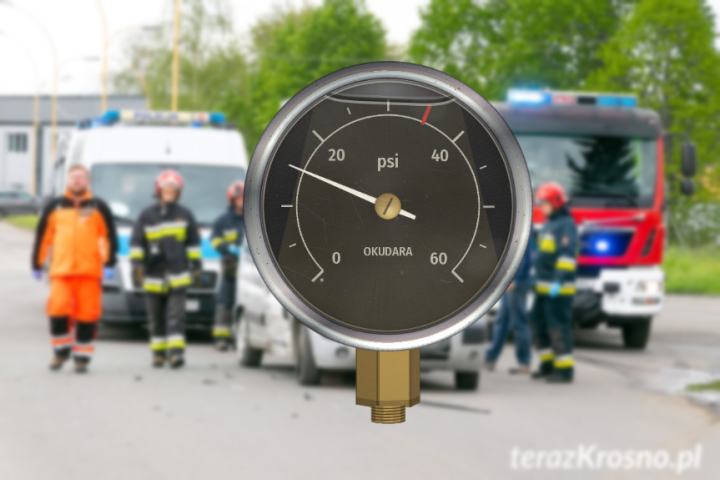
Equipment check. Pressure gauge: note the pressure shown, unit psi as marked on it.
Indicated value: 15 psi
